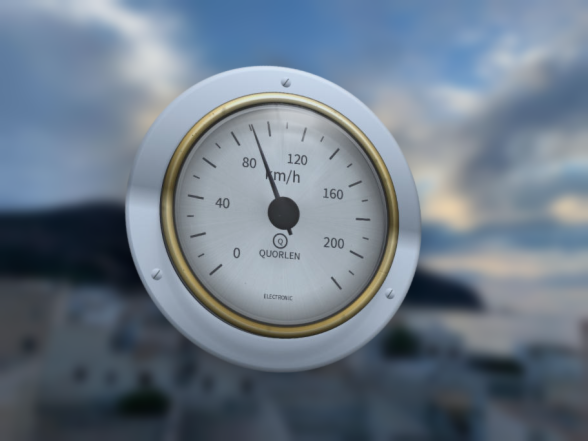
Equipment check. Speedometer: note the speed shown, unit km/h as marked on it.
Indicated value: 90 km/h
